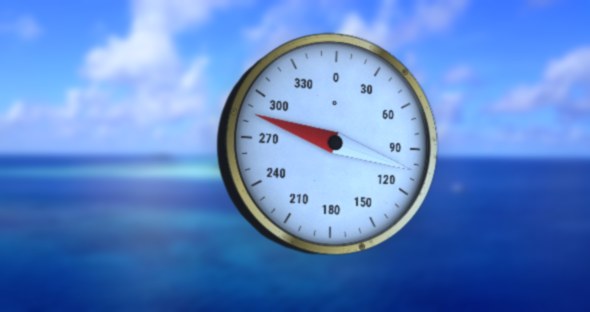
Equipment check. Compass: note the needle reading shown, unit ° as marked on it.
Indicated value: 285 °
